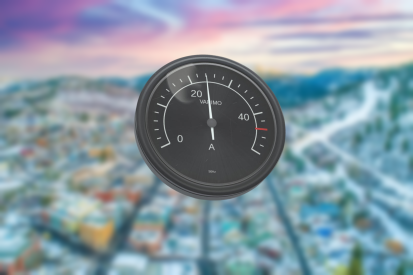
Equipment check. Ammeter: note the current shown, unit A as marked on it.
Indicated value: 24 A
